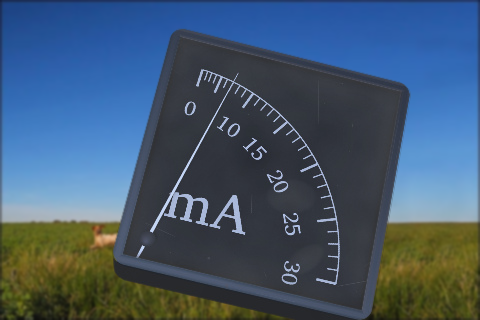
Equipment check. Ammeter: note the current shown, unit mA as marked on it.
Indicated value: 7 mA
